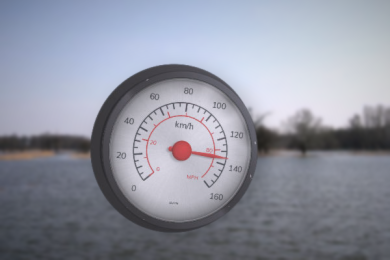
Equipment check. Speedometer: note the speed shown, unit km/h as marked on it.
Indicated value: 135 km/h
